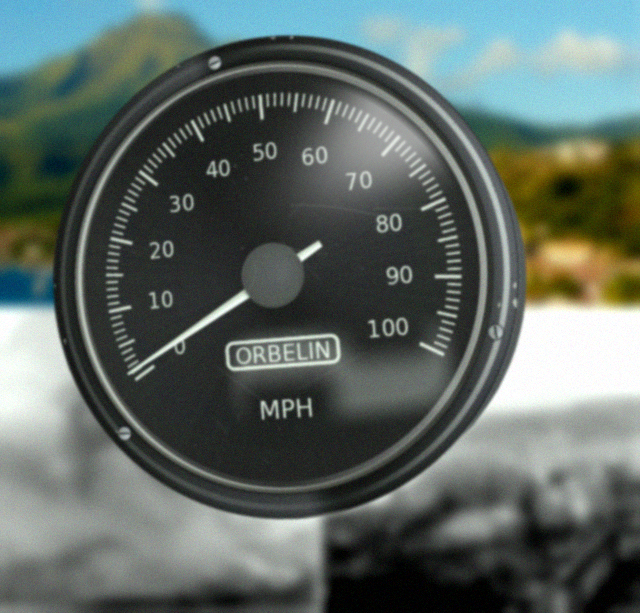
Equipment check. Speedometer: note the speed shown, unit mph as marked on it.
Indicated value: 1 mph
